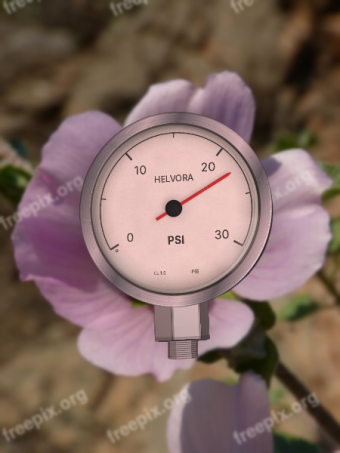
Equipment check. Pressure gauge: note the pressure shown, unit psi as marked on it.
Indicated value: 22.5 psi
